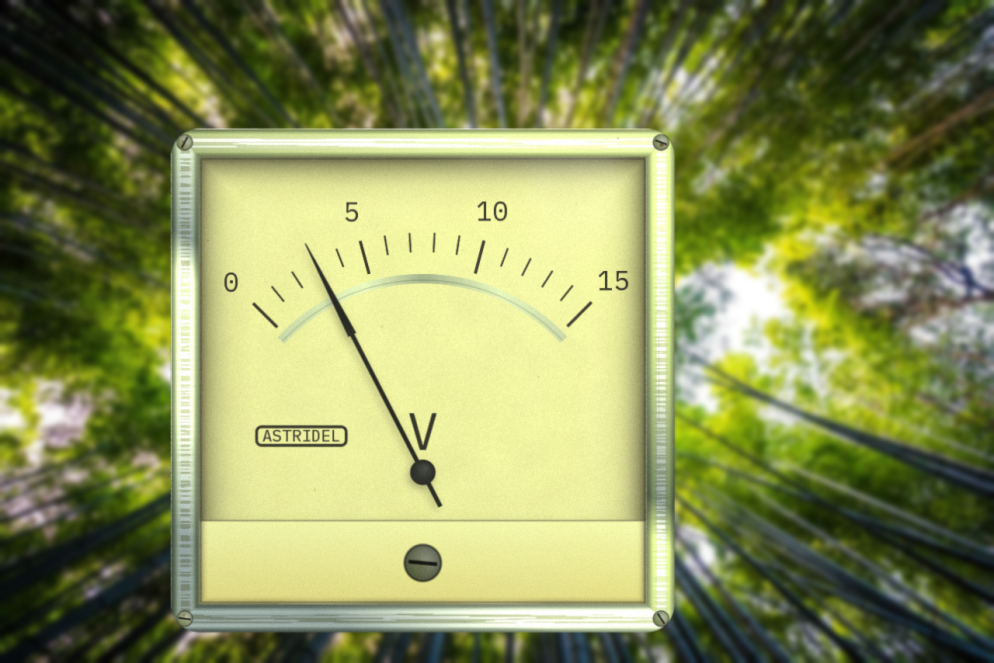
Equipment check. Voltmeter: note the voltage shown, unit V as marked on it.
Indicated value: 3 V
